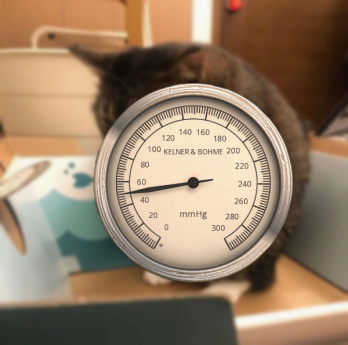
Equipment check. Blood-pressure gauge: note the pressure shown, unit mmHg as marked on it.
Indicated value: 50 mmHg
